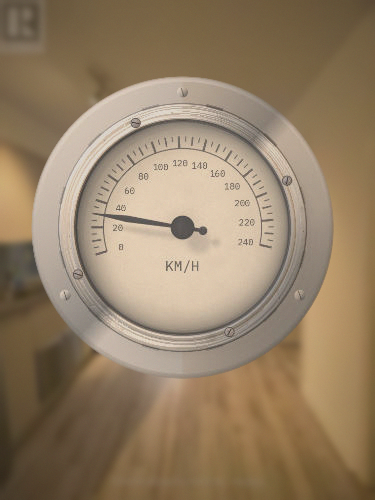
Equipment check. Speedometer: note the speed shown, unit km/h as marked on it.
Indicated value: 30 km/h
